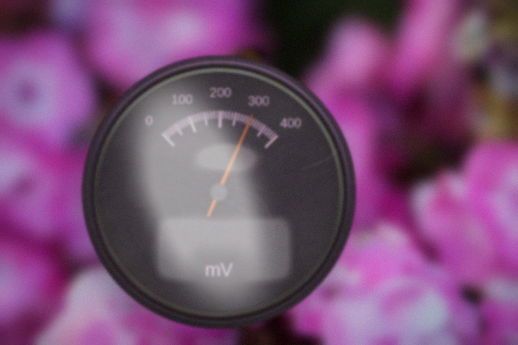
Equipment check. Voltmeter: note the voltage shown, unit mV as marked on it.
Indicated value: 300 mV
